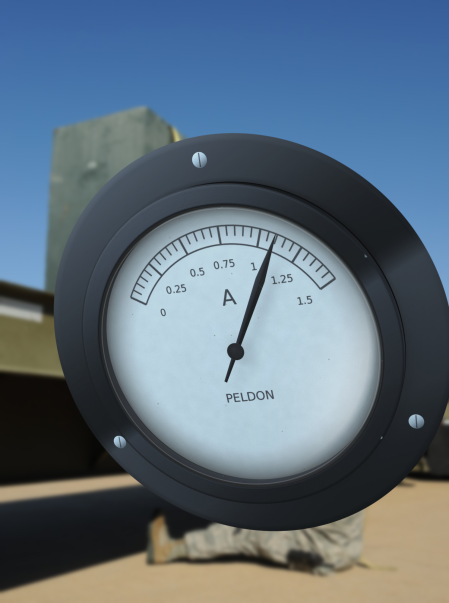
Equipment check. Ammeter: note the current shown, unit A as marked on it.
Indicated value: 1.1 A
